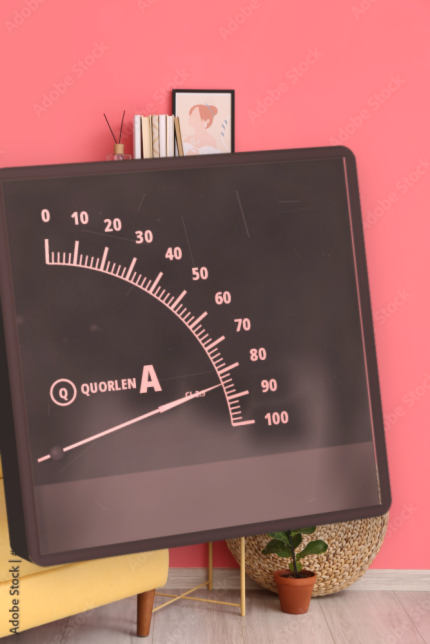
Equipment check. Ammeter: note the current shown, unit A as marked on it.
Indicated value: 84 A
